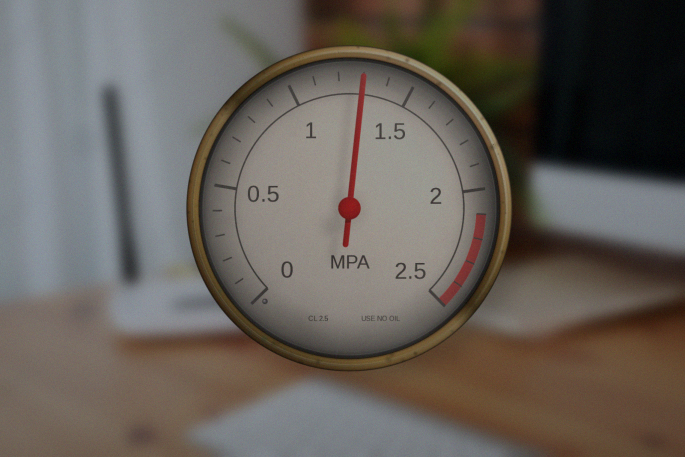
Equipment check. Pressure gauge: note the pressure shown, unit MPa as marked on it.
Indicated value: 1.3 MPa
